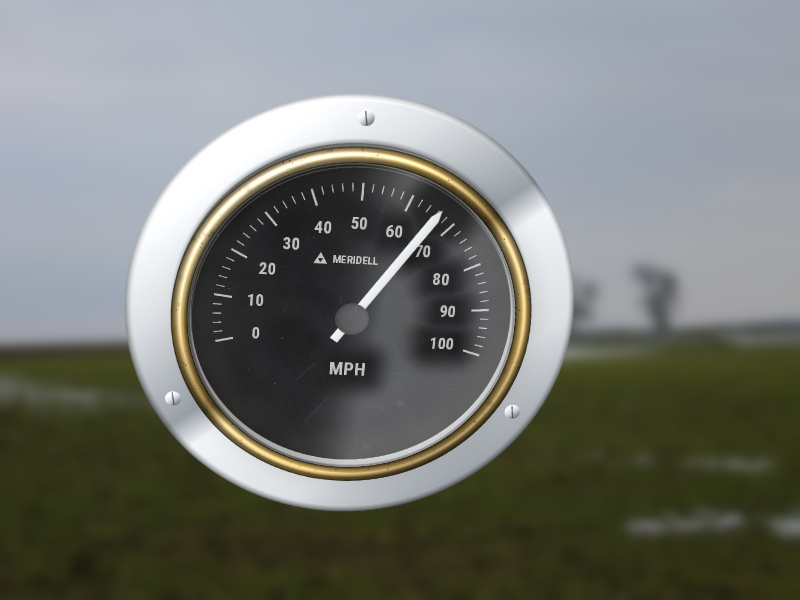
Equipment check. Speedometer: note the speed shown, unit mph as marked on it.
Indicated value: 66 mph
